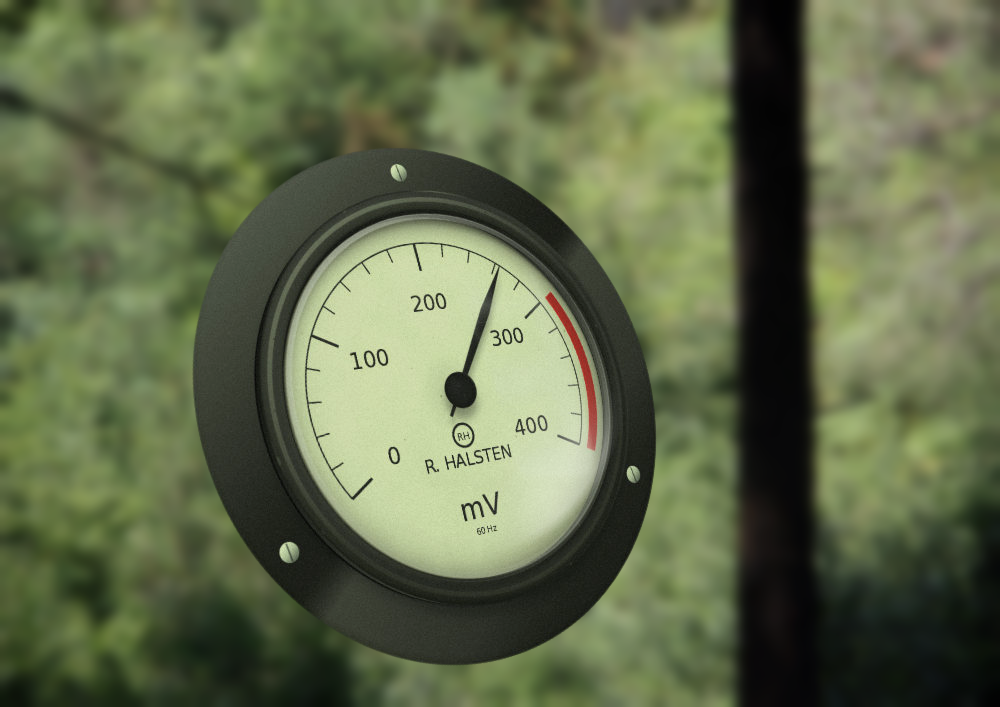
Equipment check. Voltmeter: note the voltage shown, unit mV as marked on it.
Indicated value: 260 mV
